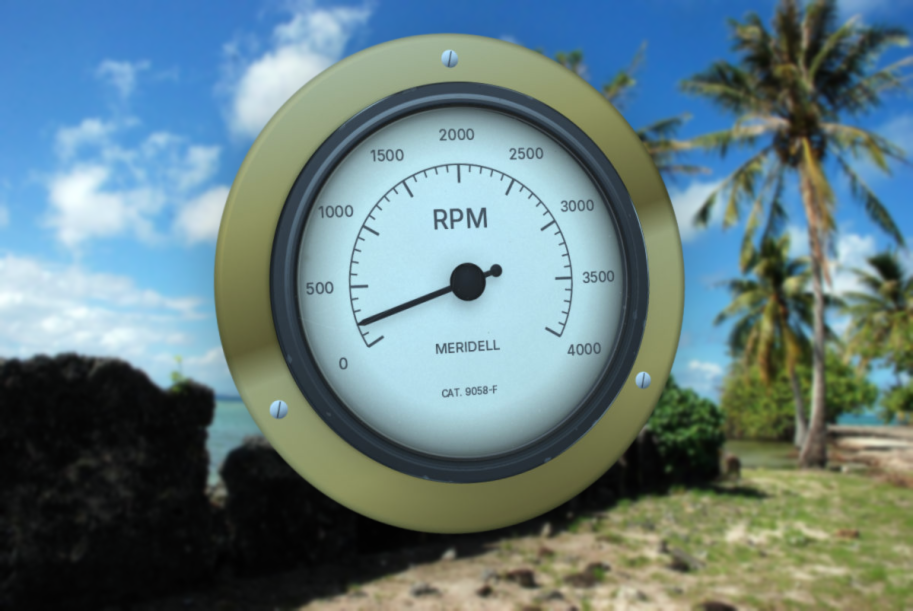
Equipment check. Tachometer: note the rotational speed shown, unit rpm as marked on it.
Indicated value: 200 rpm
